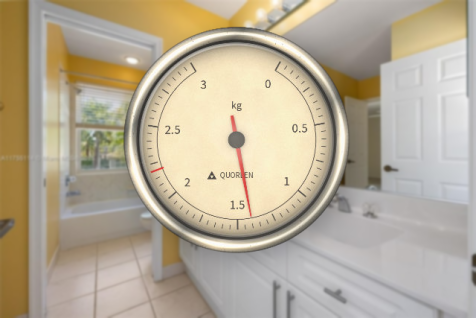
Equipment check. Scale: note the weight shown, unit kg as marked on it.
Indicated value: 1.4 kg
